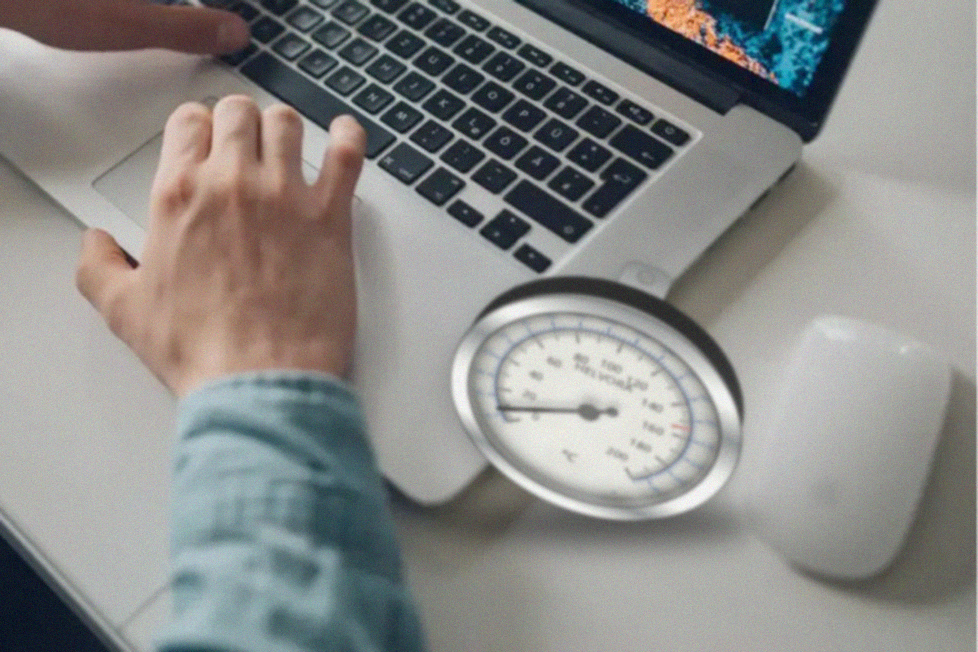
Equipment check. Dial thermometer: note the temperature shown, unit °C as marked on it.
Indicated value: 10 °C
